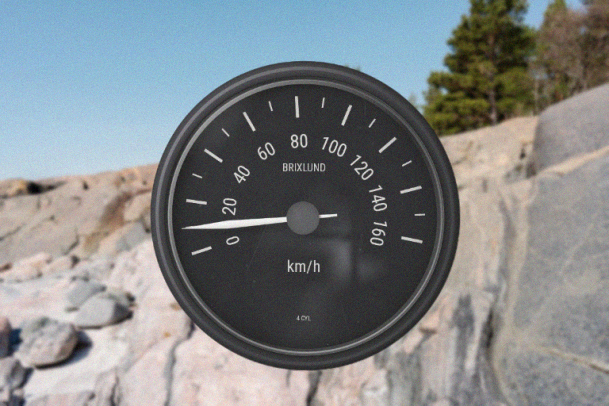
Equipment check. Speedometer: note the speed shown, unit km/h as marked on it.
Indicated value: 10 km/h
